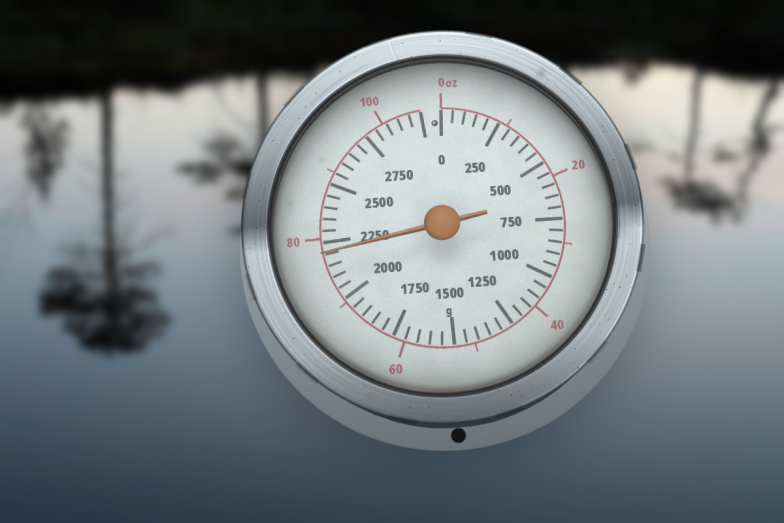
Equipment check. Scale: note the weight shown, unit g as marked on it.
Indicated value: 2200 g
